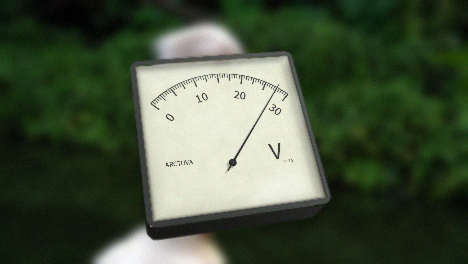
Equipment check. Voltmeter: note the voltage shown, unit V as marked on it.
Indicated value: 27.5 V
